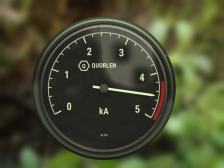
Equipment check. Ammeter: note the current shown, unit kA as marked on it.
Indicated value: 4.5 kA
